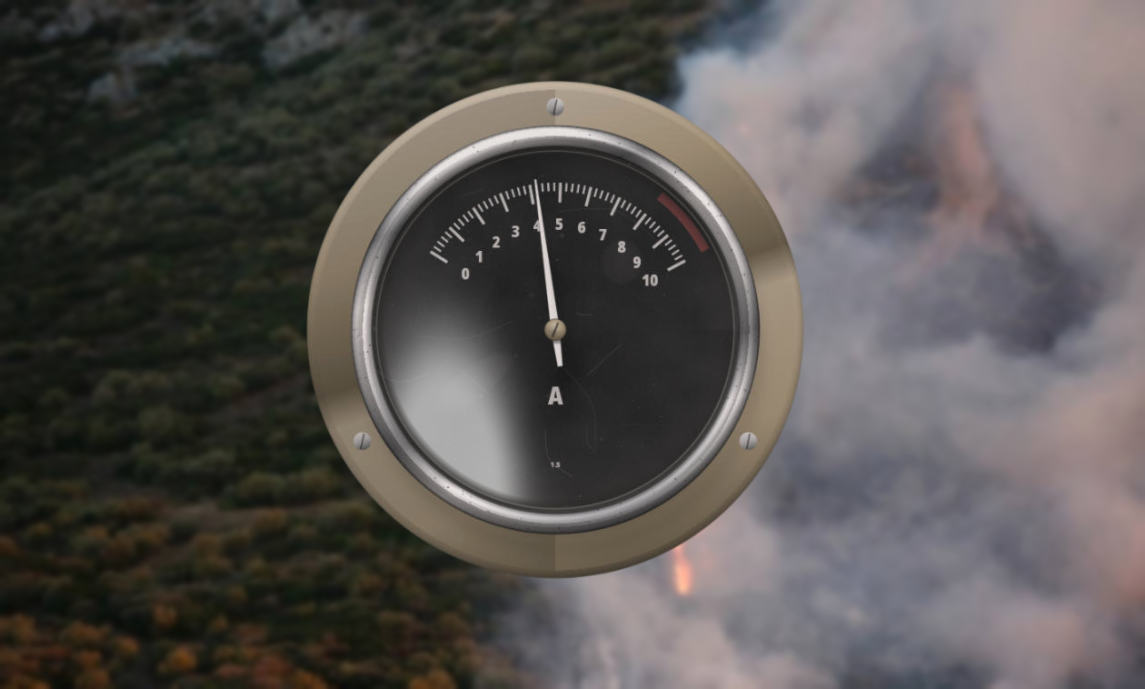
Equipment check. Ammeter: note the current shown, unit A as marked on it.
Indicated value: 4.2 A
